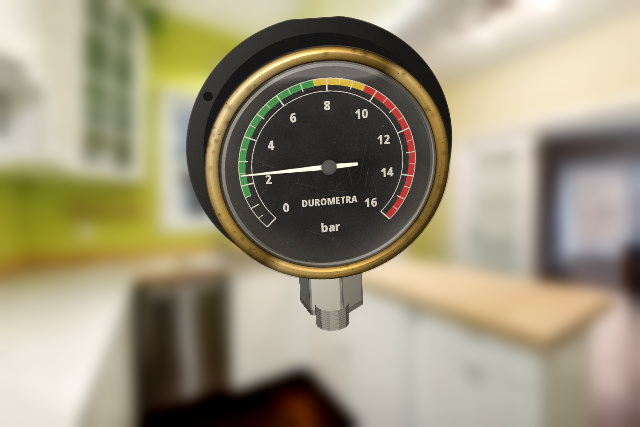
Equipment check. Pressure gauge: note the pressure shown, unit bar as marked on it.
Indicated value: 2.5 bar
